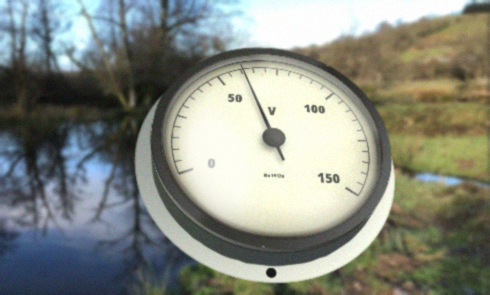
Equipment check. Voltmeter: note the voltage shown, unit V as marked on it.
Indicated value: 60 V
